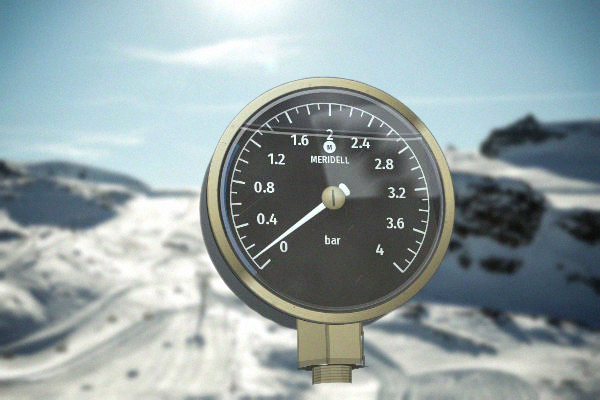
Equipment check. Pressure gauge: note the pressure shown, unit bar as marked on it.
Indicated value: 0.1 bar
